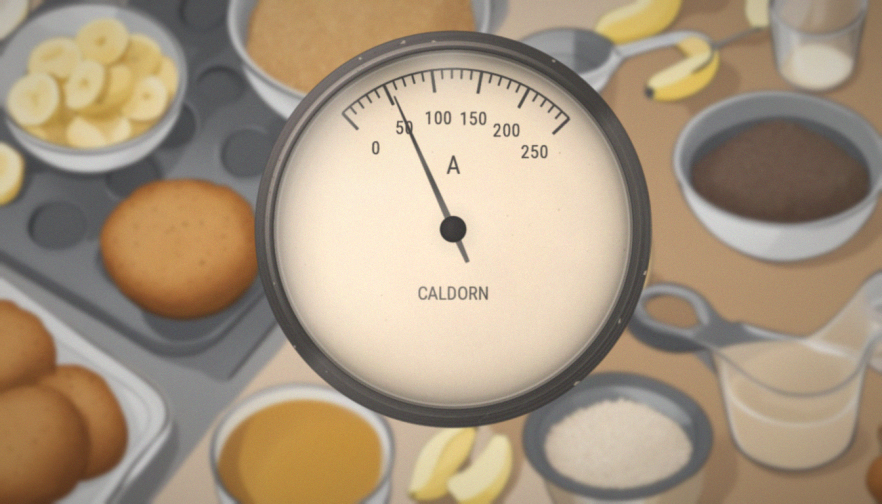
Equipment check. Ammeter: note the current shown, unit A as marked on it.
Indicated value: 55 A
